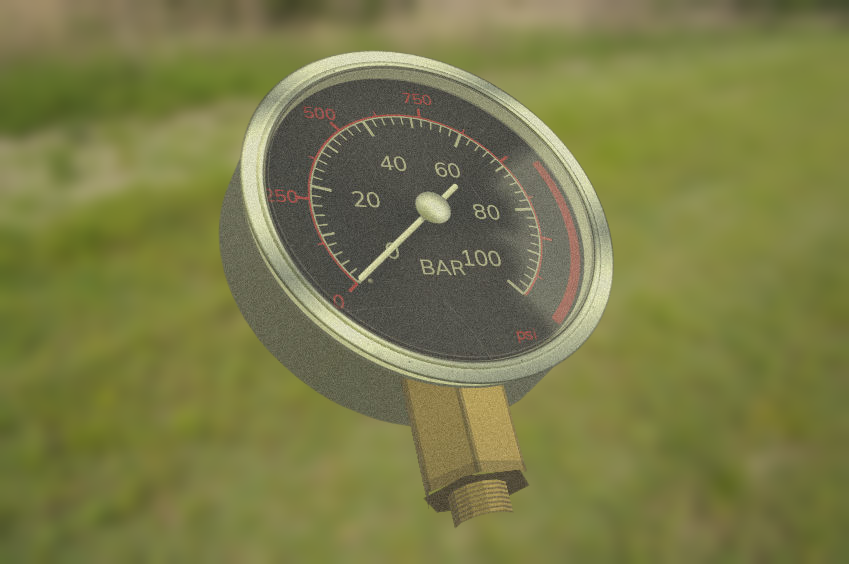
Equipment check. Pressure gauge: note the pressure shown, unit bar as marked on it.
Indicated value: 0 bar
